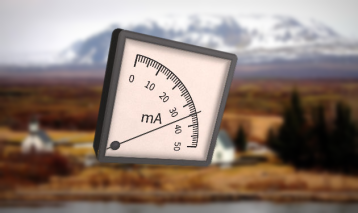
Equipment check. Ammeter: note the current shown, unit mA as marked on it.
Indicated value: 35 mA
